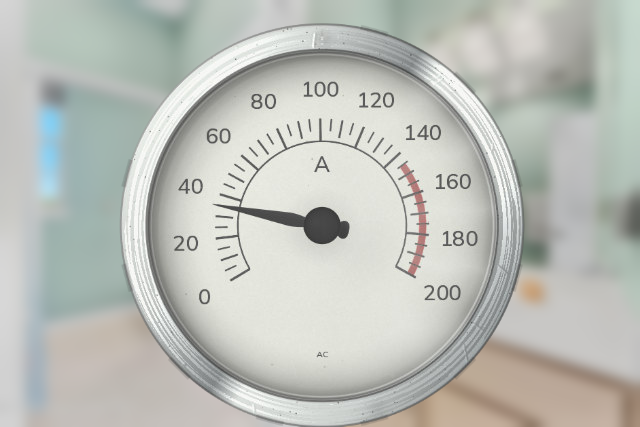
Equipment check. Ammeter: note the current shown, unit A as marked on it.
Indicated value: 35 A
